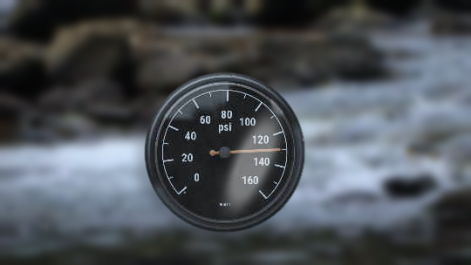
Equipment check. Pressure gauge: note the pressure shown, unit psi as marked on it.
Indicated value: 130 psi
